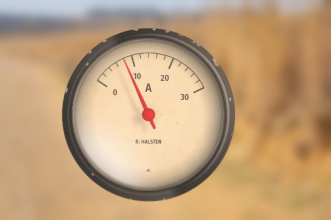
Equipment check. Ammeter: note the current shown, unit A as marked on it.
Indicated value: 8 A
